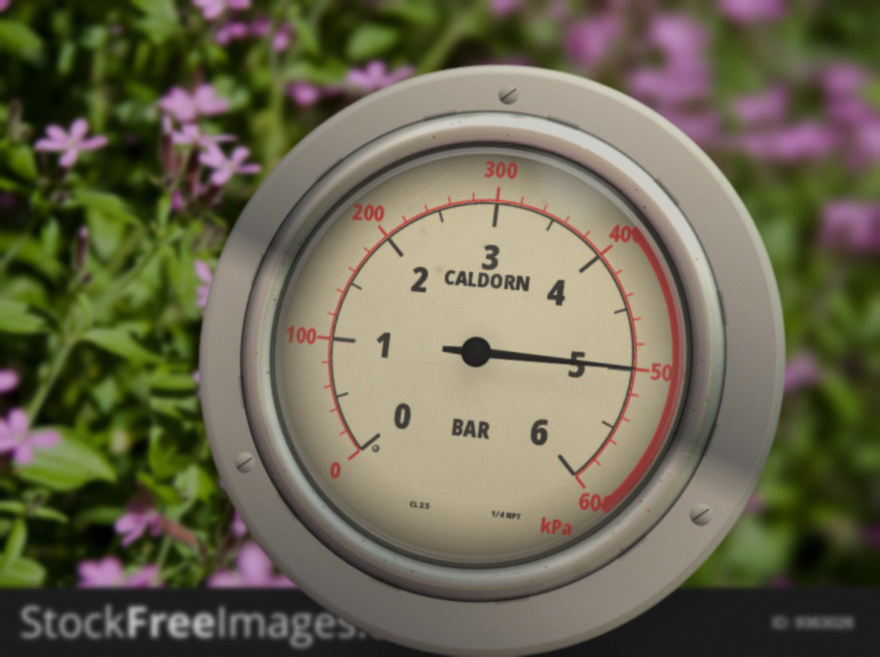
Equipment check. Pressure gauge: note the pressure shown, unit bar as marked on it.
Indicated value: 5 bar
